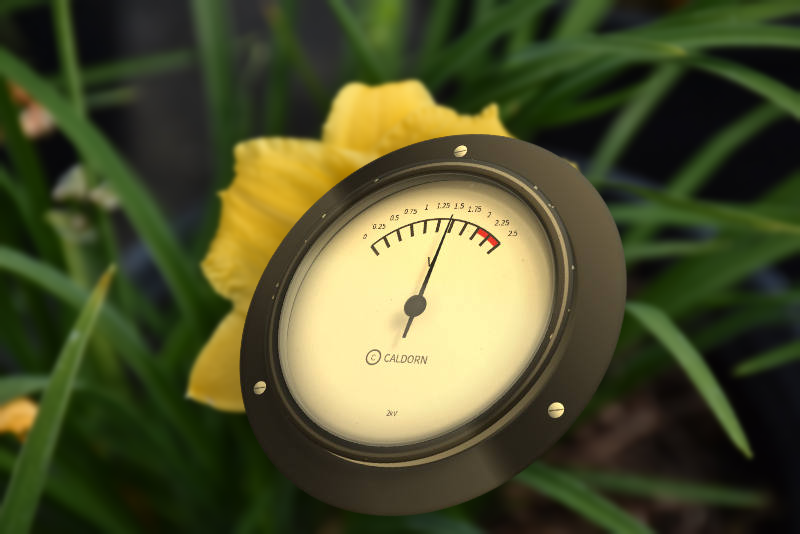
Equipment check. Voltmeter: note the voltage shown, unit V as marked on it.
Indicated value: 1.5 V
